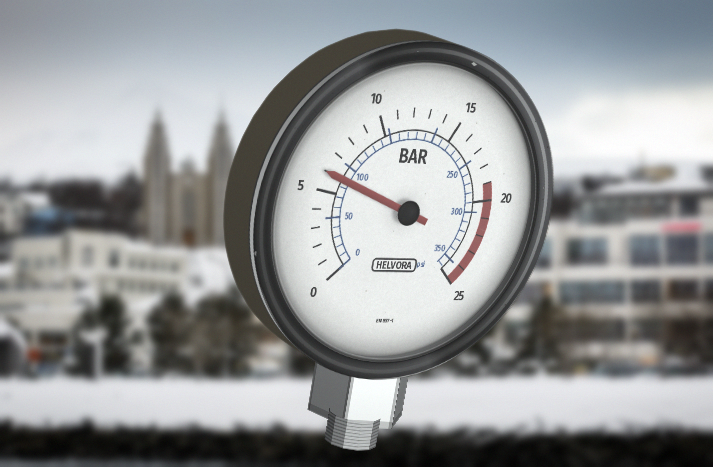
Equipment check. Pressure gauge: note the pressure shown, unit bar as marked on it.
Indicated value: 6 bar
